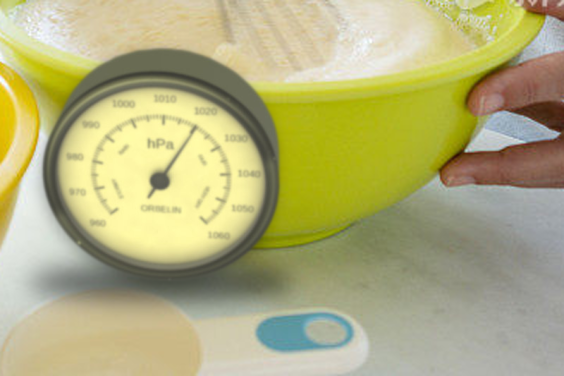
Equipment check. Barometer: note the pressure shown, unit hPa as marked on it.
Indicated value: 1020 hPa
